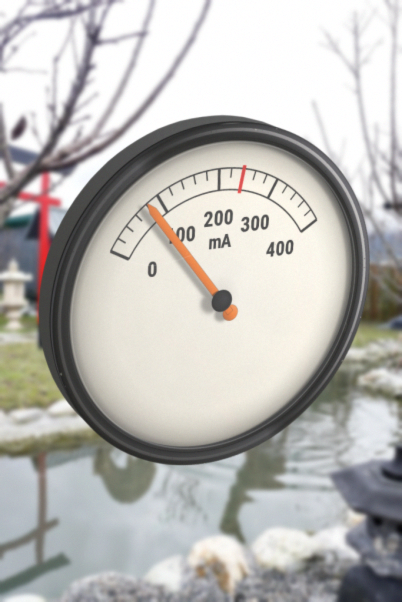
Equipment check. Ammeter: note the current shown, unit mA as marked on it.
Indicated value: 80 mA
